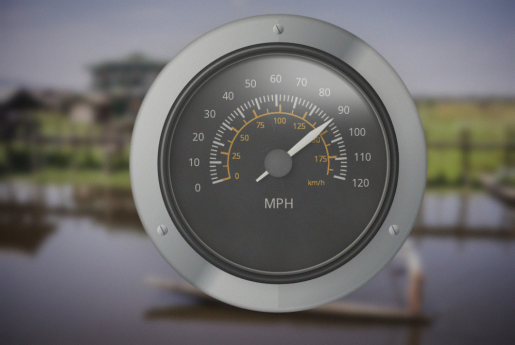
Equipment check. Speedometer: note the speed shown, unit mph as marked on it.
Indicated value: 90 mph
